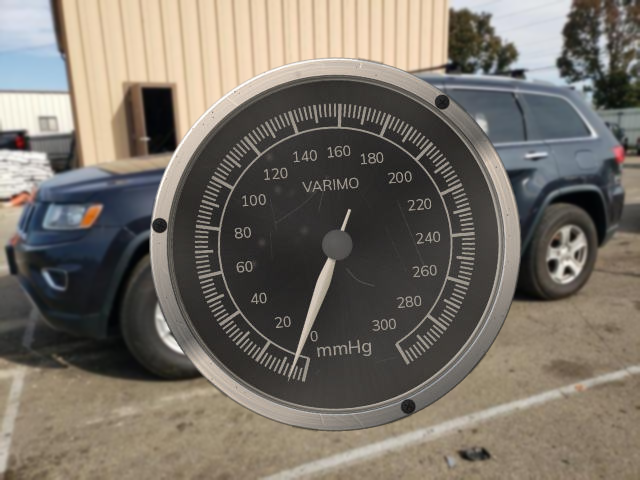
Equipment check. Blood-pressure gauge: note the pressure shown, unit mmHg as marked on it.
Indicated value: 6 mmHg
